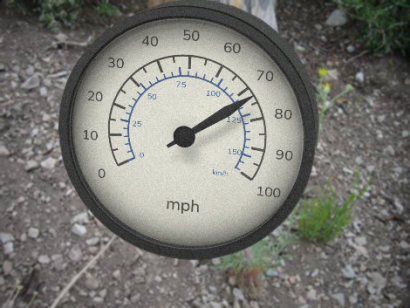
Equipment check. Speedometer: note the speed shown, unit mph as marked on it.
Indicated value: 72.5 mph
